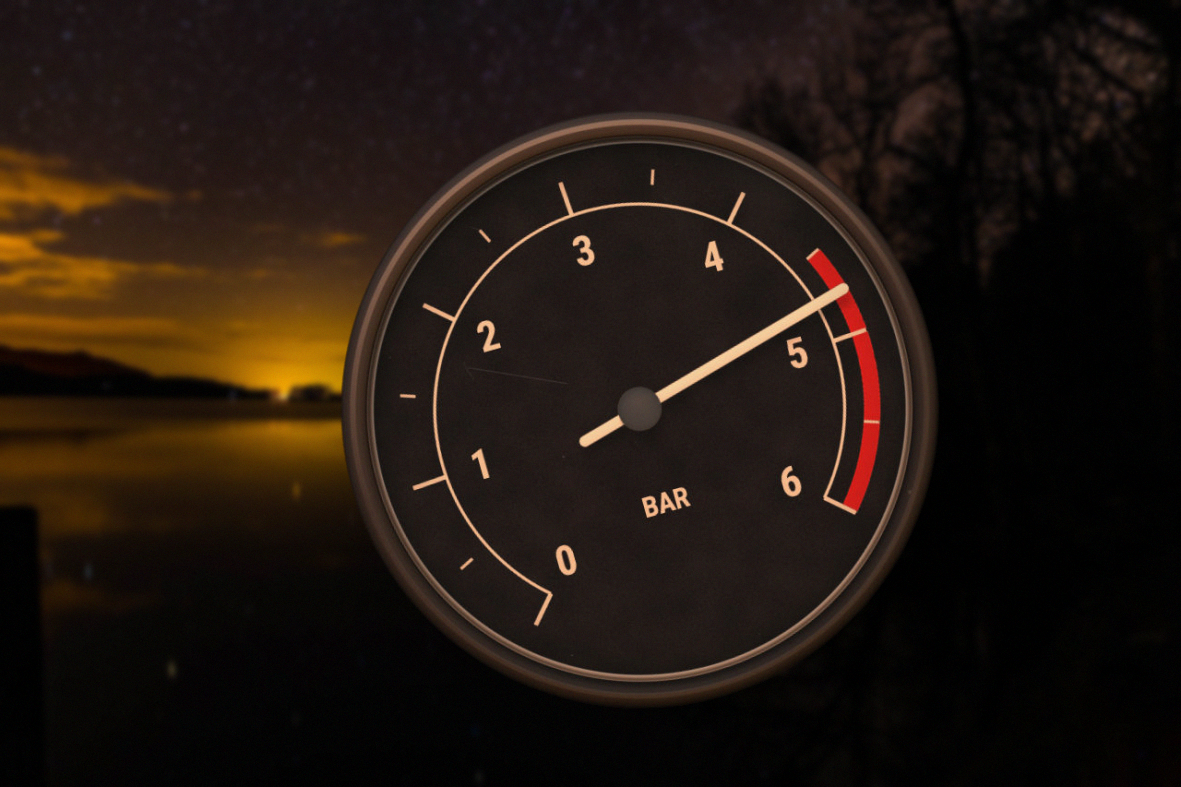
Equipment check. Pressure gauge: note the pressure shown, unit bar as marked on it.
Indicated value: 4.75 bar
